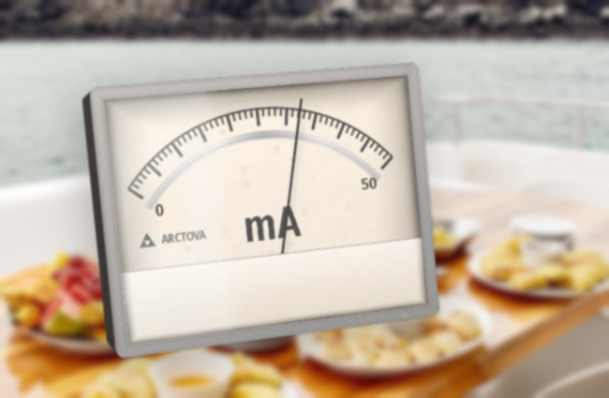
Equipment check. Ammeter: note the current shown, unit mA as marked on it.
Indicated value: 32 mA
